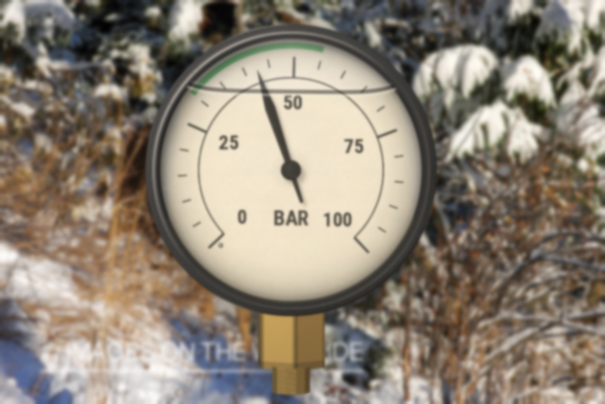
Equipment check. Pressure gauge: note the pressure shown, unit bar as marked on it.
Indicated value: 42.5 bar
